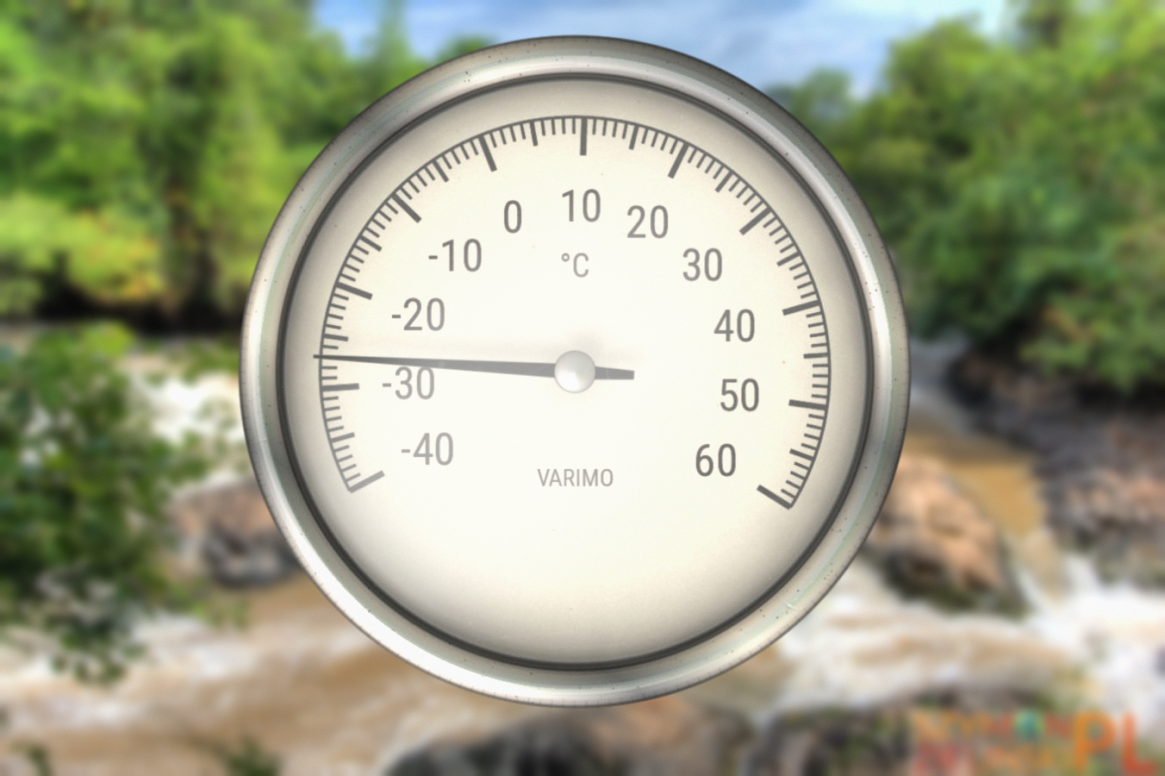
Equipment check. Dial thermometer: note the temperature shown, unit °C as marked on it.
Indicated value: -27 °C
